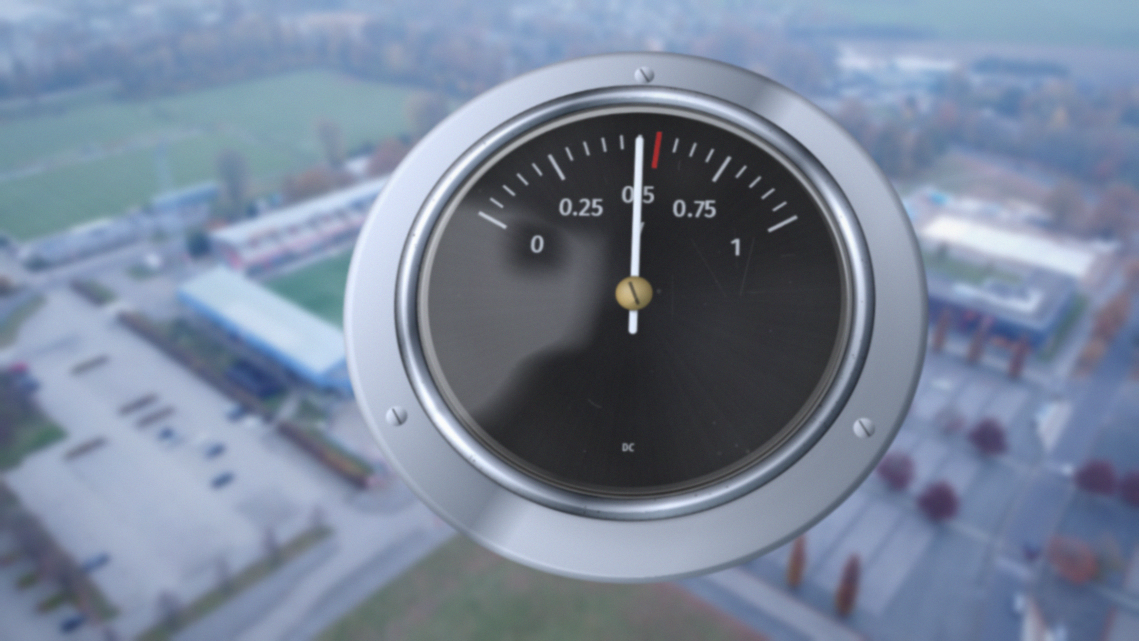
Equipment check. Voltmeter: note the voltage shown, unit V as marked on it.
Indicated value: 0.5 V
